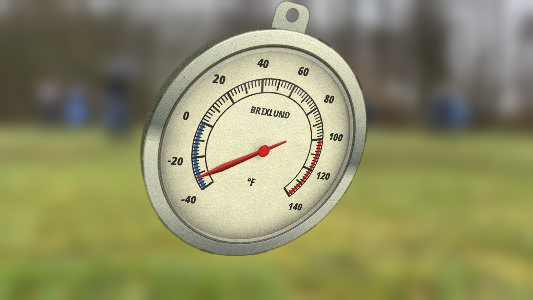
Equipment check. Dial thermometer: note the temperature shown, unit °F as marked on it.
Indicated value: -30 °F
